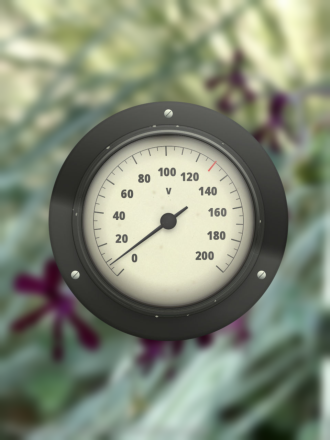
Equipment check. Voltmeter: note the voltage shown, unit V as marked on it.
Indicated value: 7.5 V
